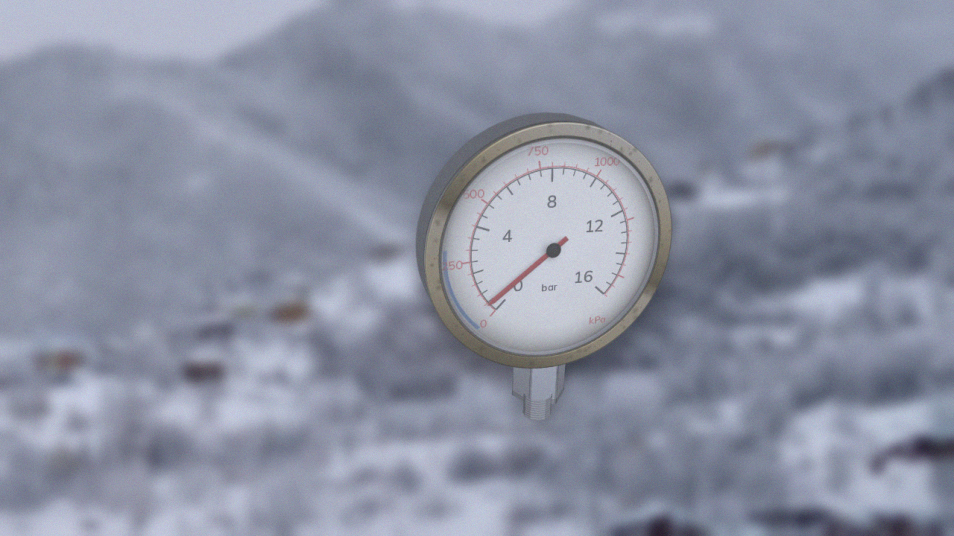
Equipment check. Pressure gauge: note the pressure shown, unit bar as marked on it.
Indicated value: 0.5 bar
